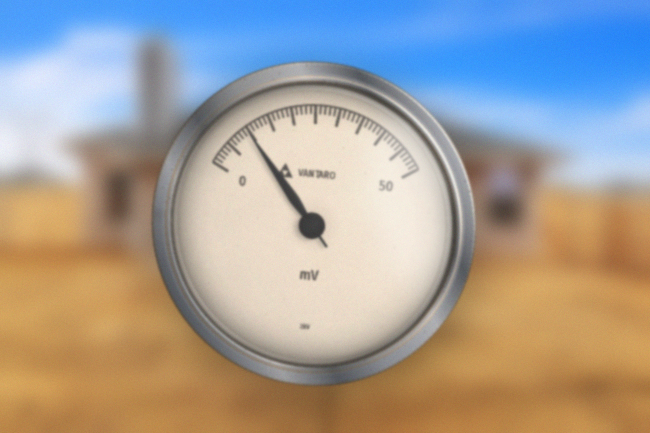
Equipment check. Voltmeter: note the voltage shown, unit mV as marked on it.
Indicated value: 10 mV
